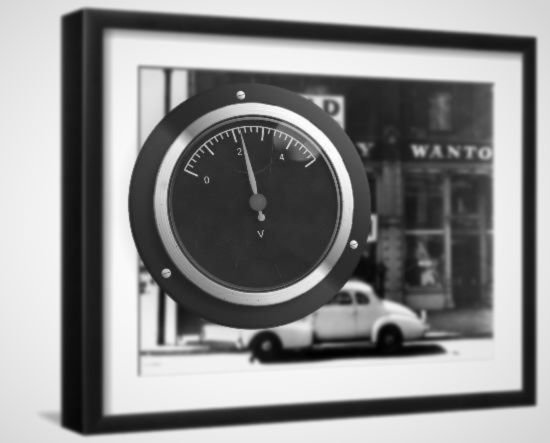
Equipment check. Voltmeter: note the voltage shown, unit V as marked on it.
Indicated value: 2.2 V
